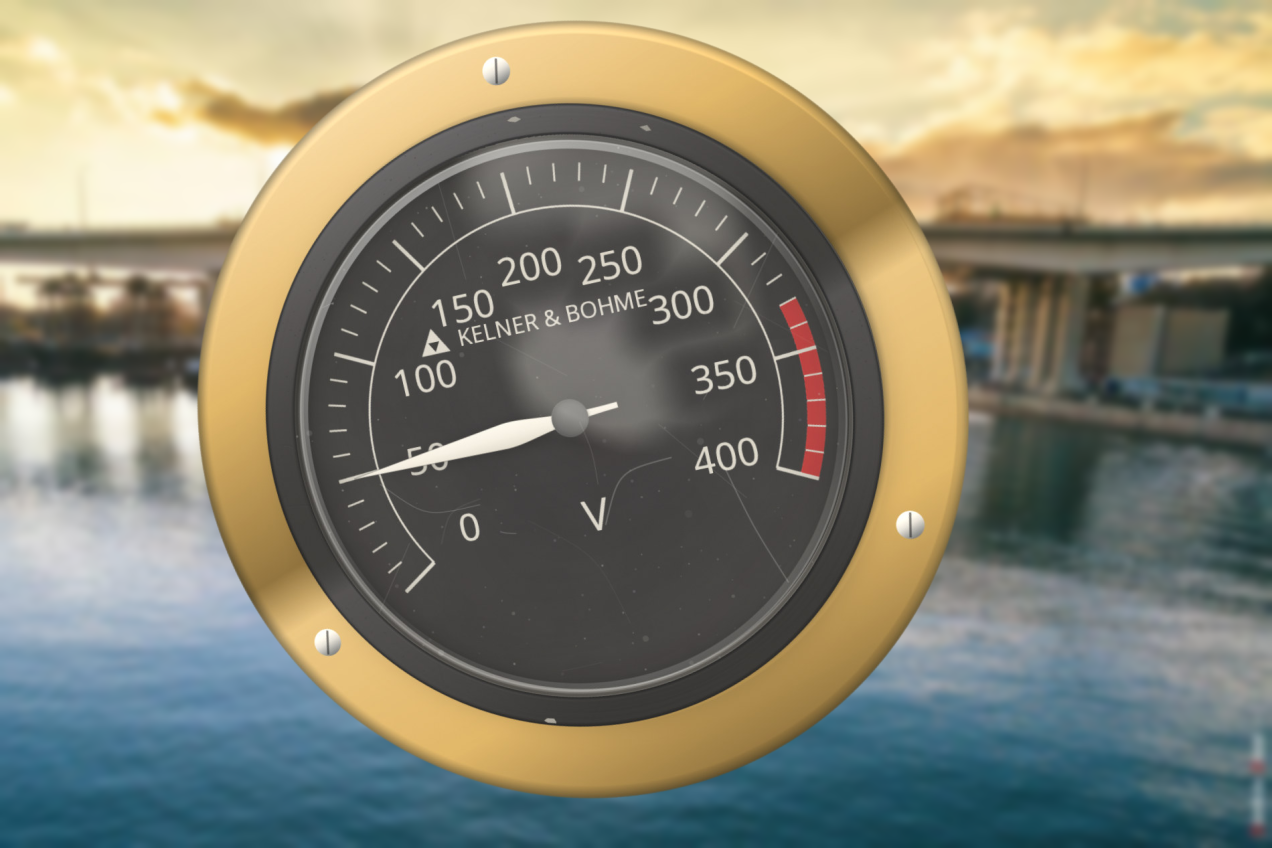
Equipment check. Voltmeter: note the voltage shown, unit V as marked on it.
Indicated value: 50 V
